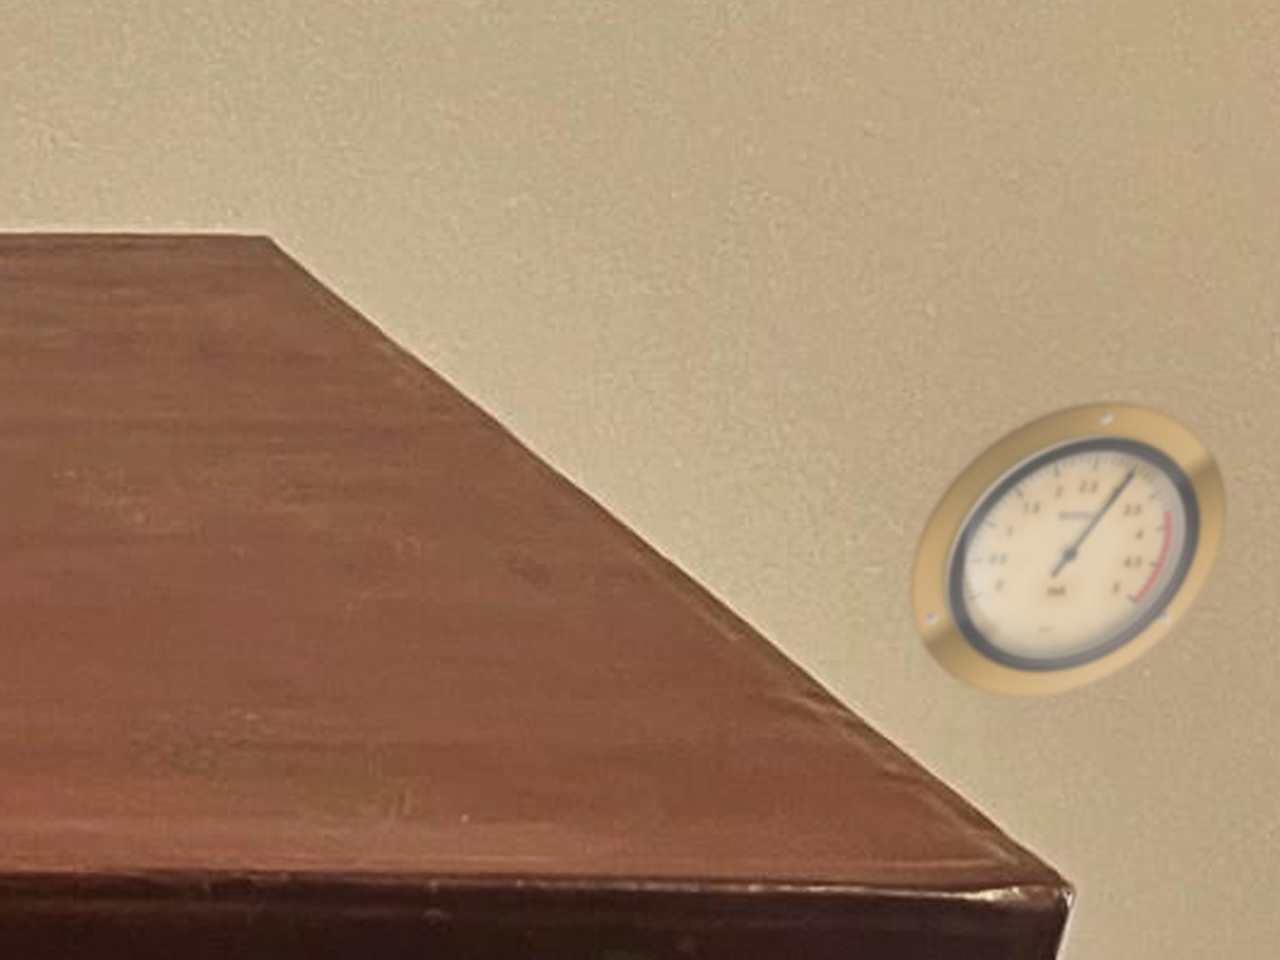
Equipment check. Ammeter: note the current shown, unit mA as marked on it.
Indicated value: 3 mA
